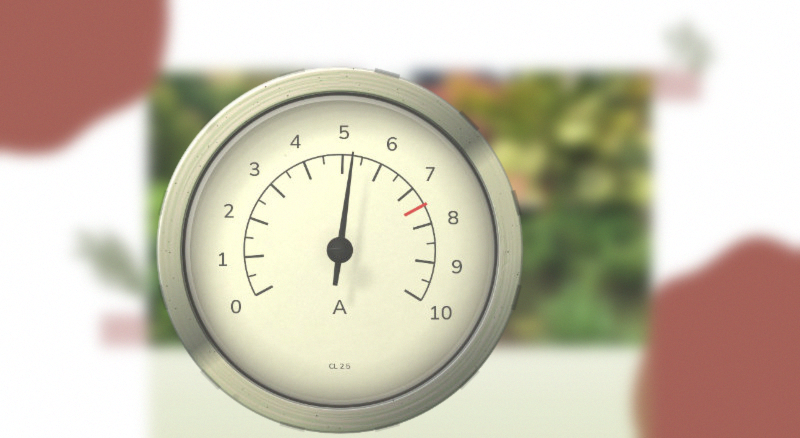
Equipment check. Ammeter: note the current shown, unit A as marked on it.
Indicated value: 5.25 A
